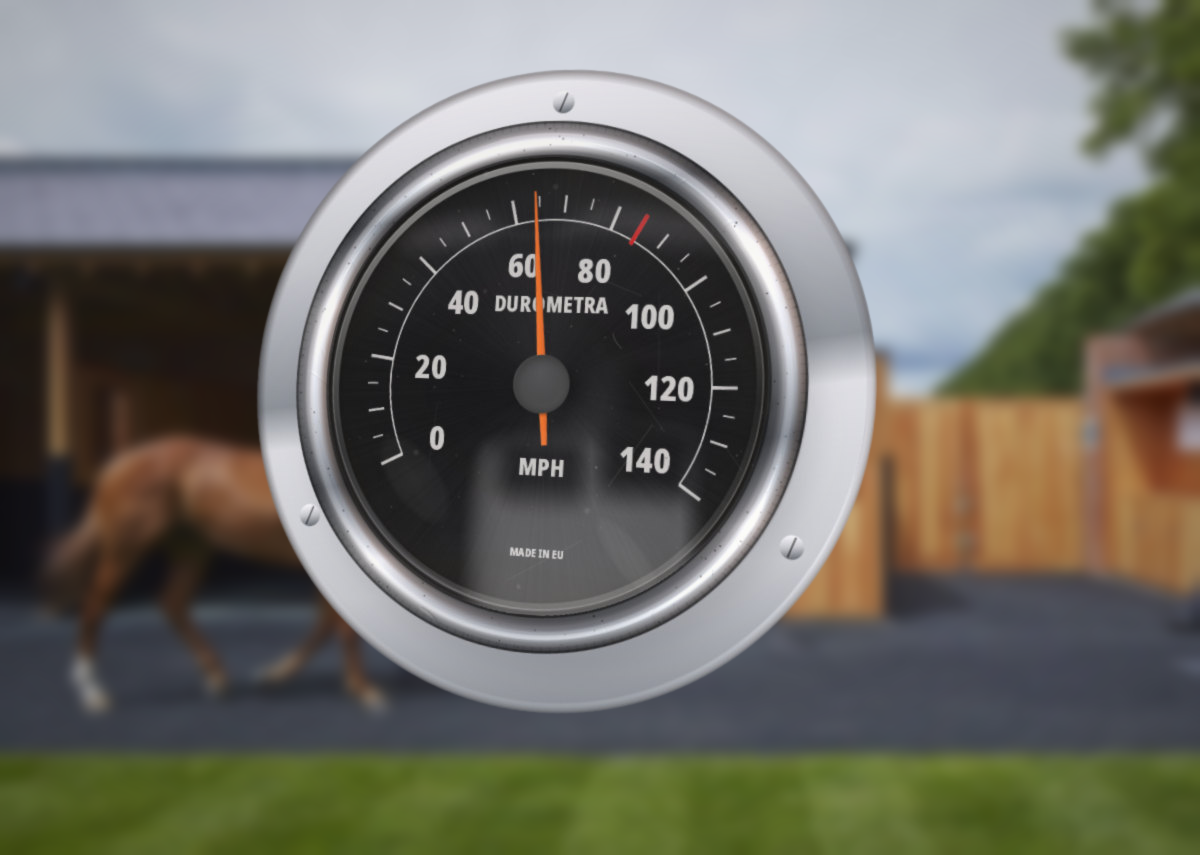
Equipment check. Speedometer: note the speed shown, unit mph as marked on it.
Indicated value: 65 mph
